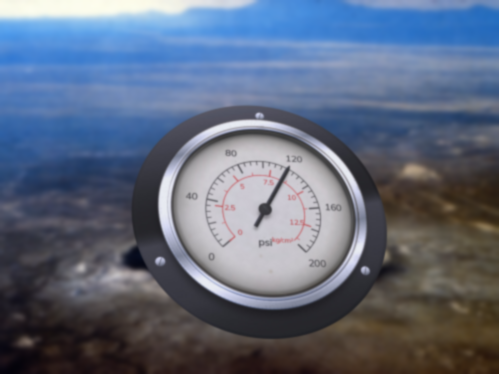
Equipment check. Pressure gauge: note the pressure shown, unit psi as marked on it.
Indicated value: 120 psi
